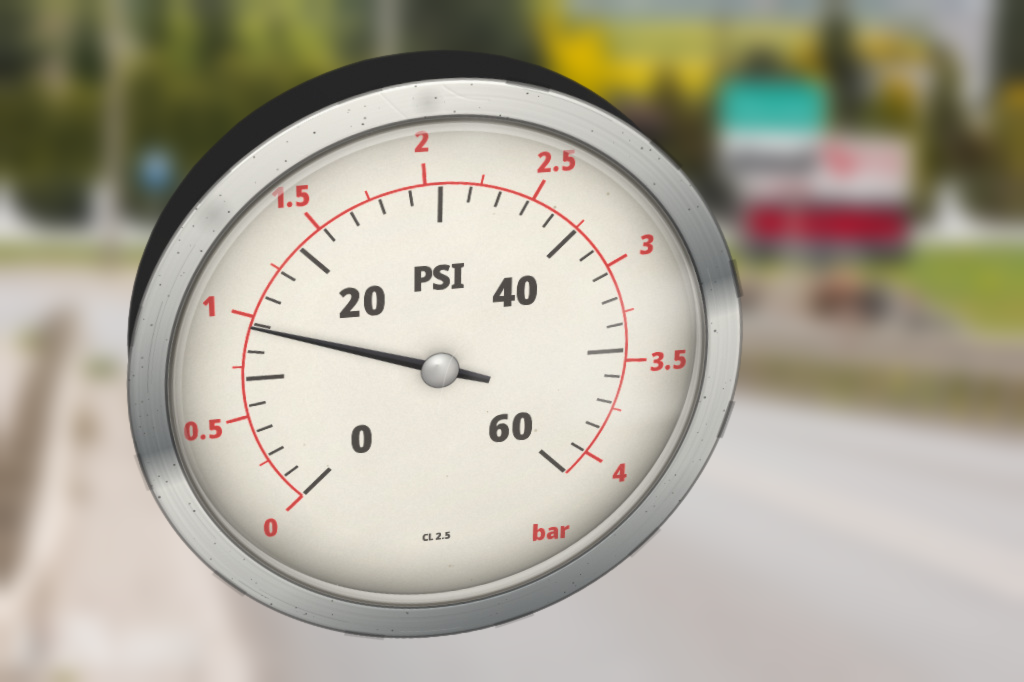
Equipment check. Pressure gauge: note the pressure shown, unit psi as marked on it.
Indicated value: 14 psi
